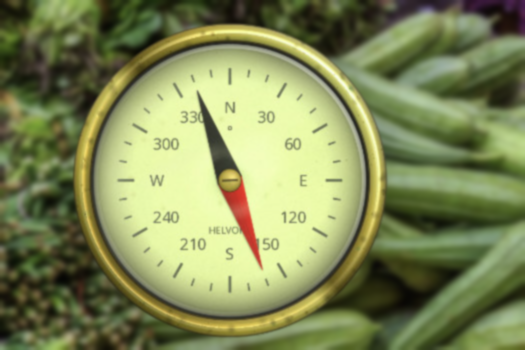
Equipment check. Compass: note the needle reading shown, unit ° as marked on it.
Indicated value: 160 °
